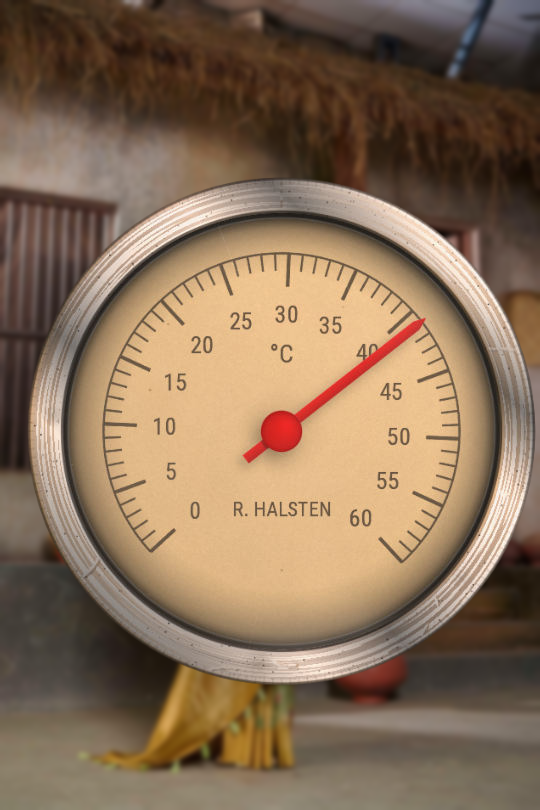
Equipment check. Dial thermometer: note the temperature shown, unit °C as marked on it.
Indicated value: 41 °C
